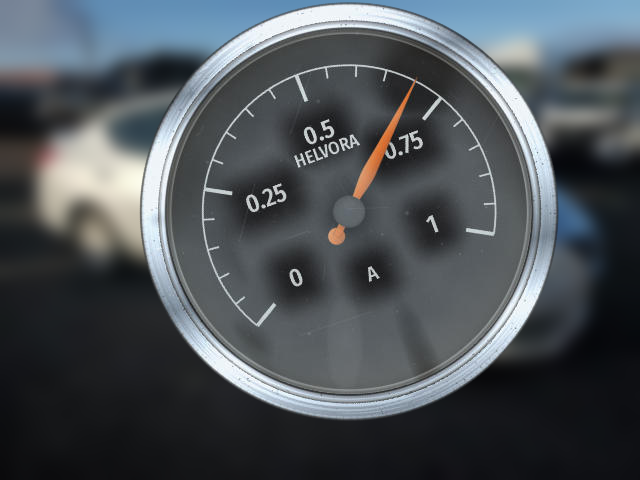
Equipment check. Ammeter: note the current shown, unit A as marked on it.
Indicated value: 0.7 A
